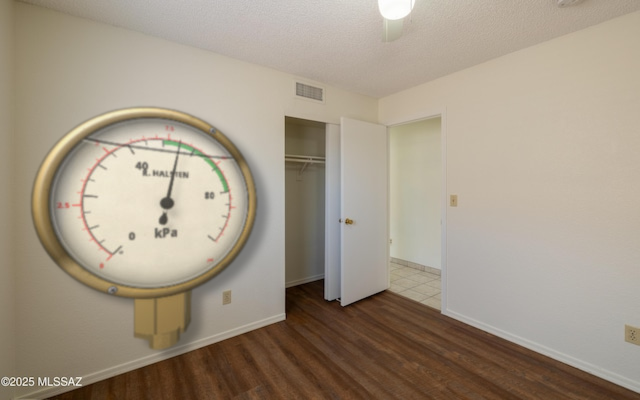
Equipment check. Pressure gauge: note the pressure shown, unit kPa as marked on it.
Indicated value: 55 kPa
